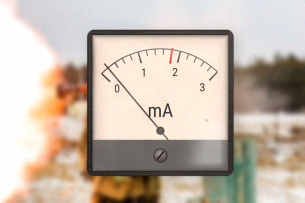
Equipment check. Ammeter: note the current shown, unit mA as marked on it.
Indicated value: 0.2 mA
